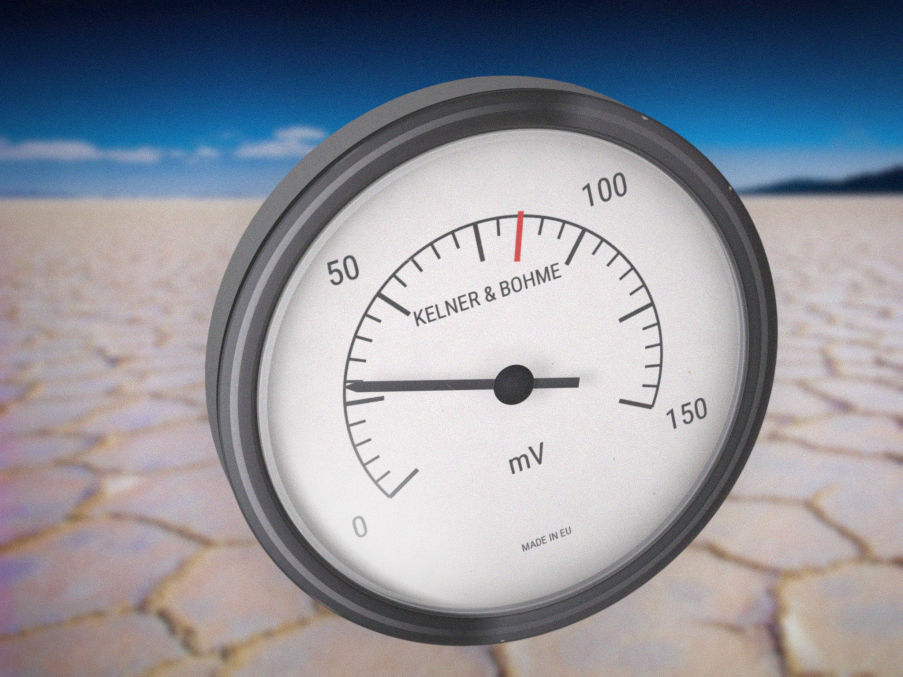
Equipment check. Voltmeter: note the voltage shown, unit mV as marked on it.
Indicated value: 30 mV
